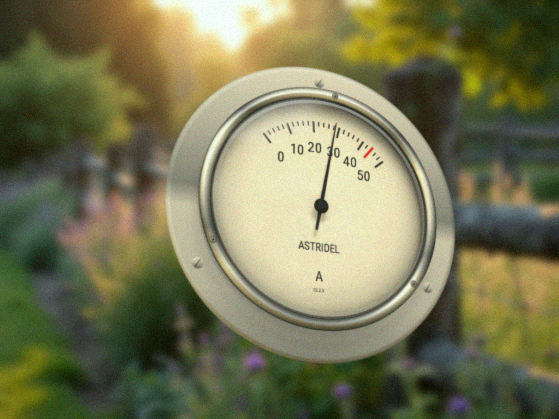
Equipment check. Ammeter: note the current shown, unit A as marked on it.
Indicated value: 28 A
